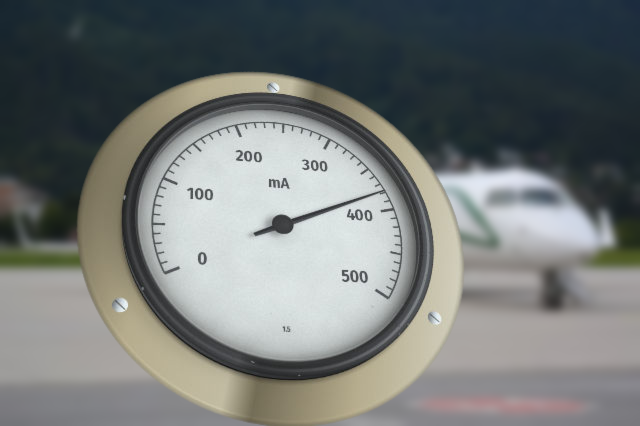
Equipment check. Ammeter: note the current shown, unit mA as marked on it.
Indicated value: 380 mA
